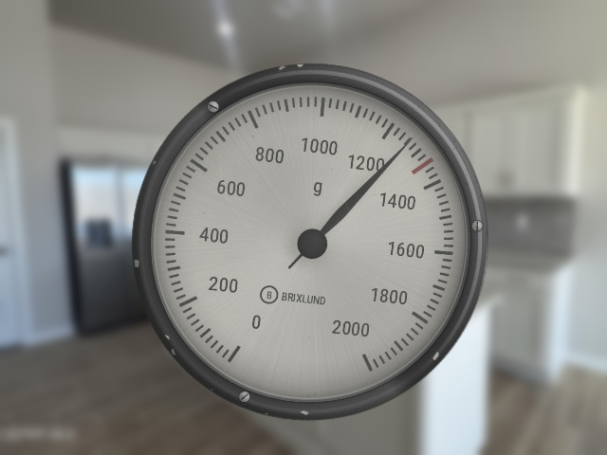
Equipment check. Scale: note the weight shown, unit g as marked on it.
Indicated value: 1260 g
